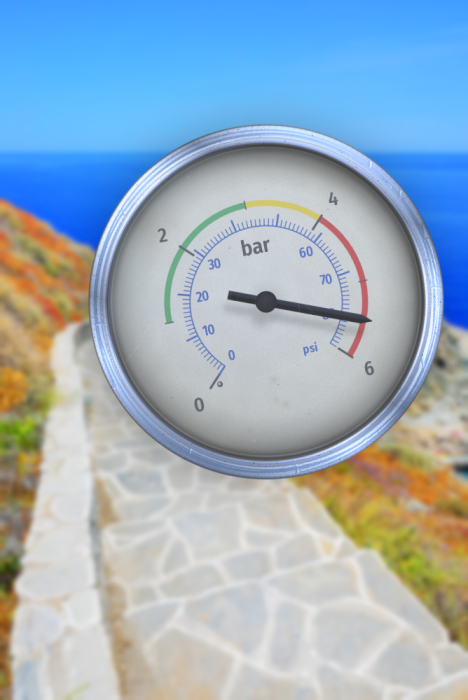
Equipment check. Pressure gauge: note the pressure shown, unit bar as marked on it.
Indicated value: 5.5 bar
